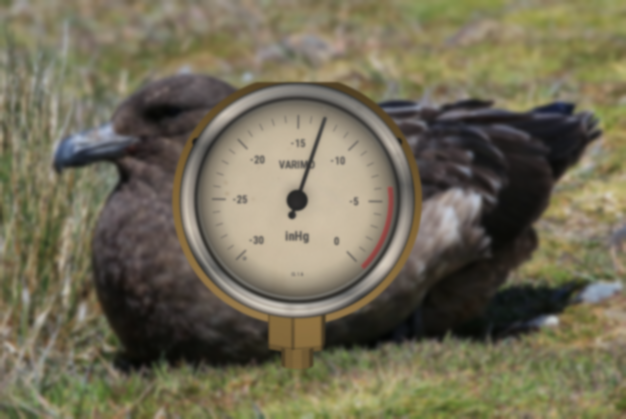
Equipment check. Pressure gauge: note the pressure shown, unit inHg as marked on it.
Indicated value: -13 inHg
